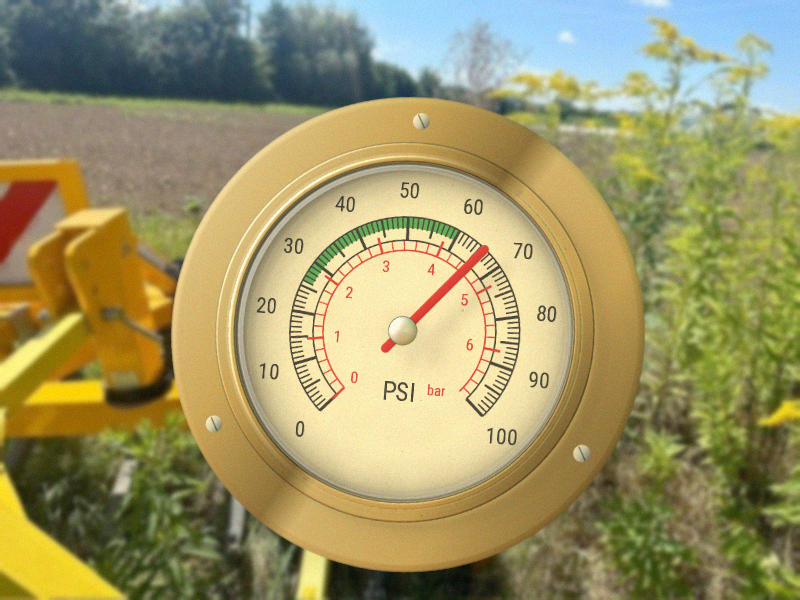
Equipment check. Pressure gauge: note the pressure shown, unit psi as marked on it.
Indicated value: 66 psi
